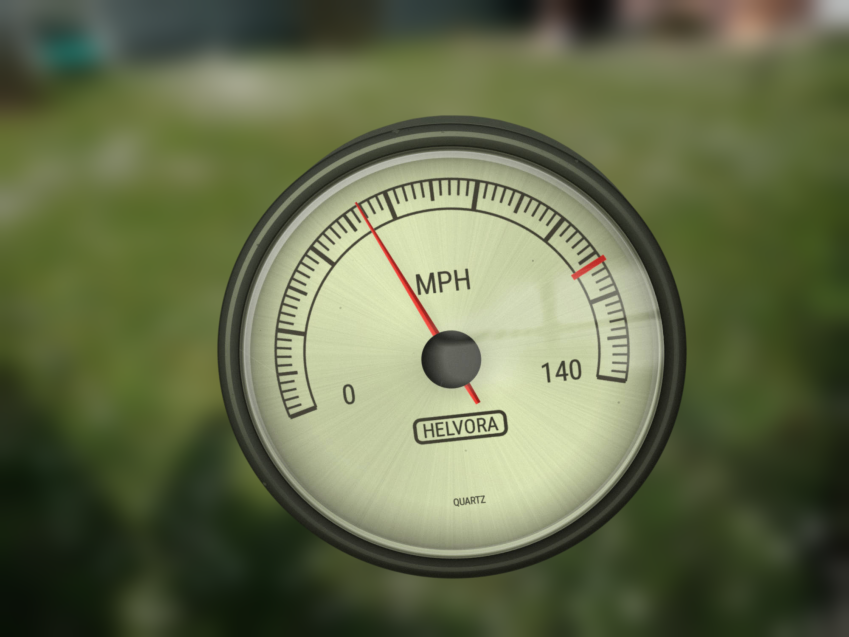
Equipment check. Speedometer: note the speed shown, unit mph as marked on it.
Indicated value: 54 mph
